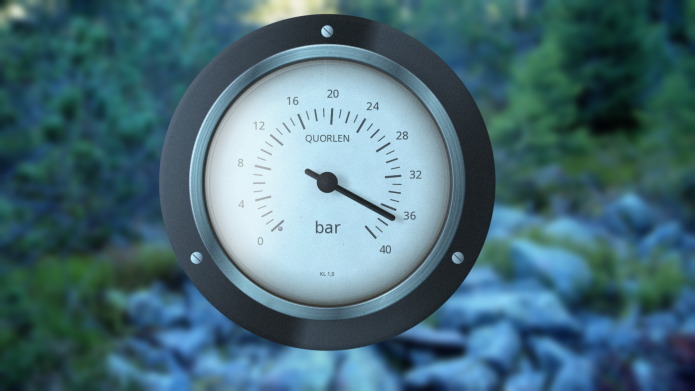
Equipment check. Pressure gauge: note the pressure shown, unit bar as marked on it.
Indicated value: 37 bar
